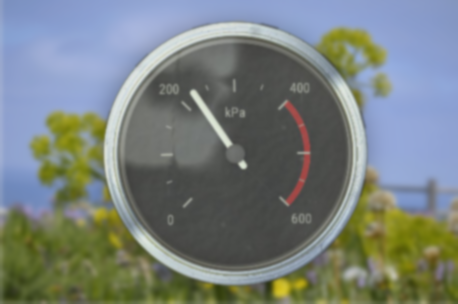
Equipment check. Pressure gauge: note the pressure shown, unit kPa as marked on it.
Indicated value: 225 kPa
